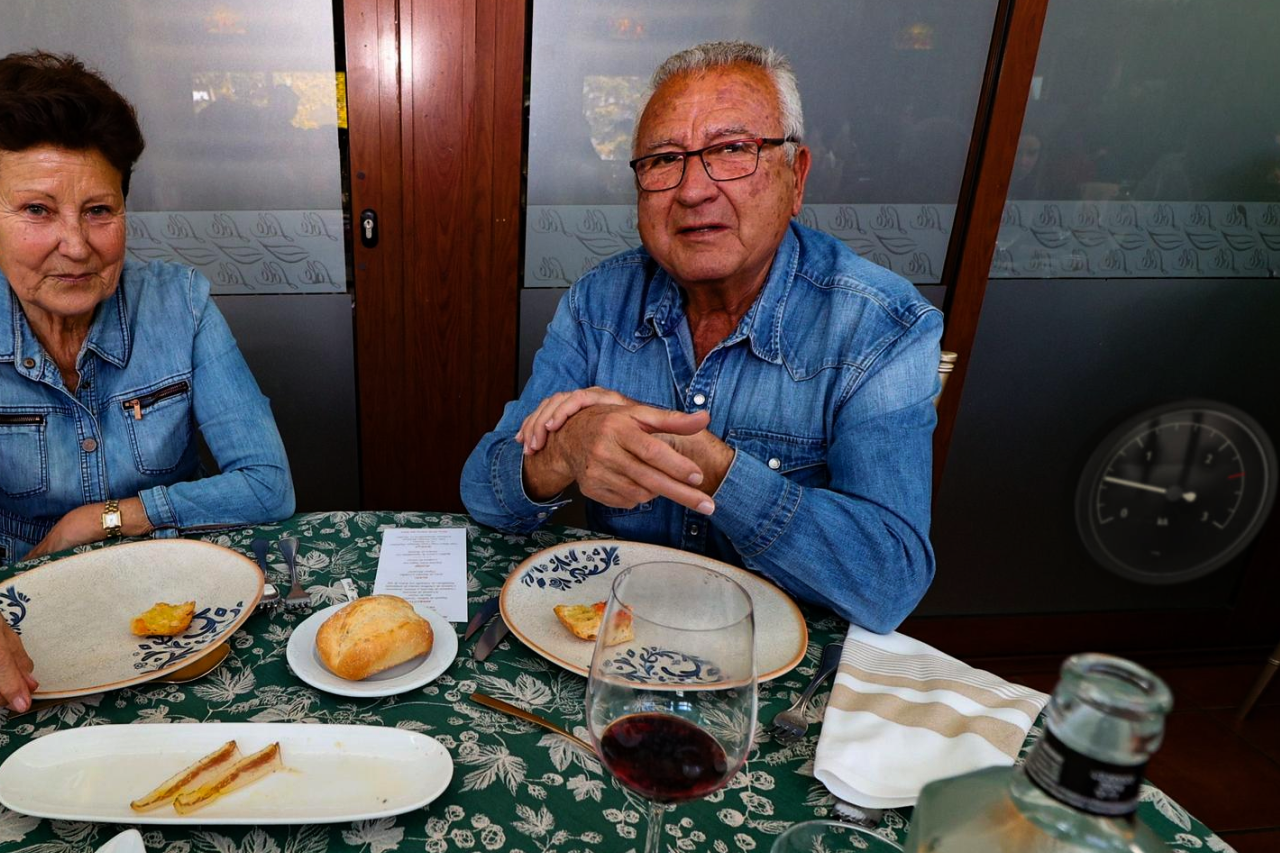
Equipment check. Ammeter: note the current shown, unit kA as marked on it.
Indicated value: 0.5 kA
